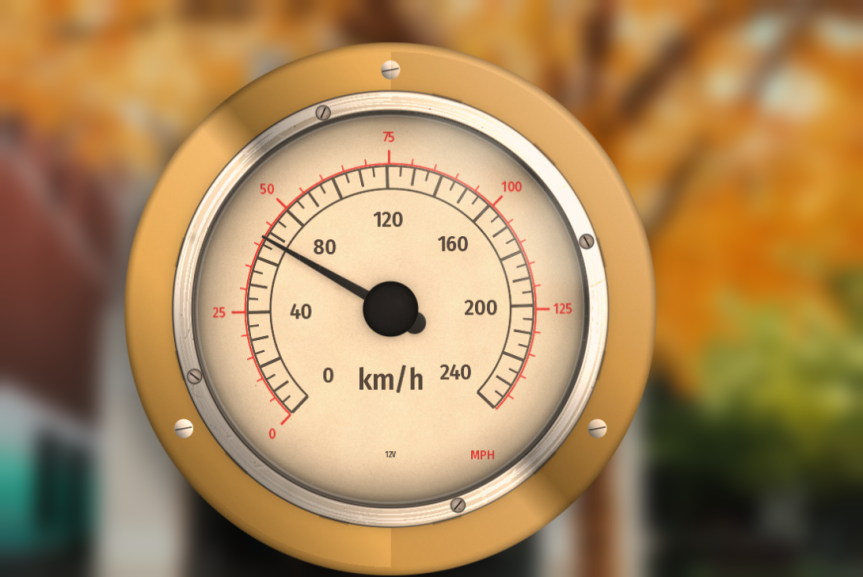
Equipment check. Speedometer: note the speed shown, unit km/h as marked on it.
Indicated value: 67.5 km/h
